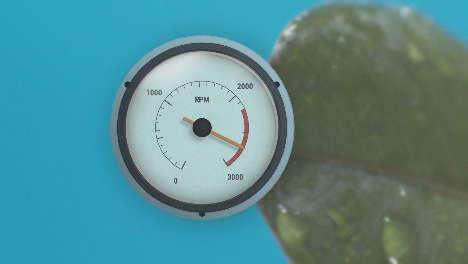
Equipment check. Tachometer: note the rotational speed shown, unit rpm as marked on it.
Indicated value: 2700 rpm
